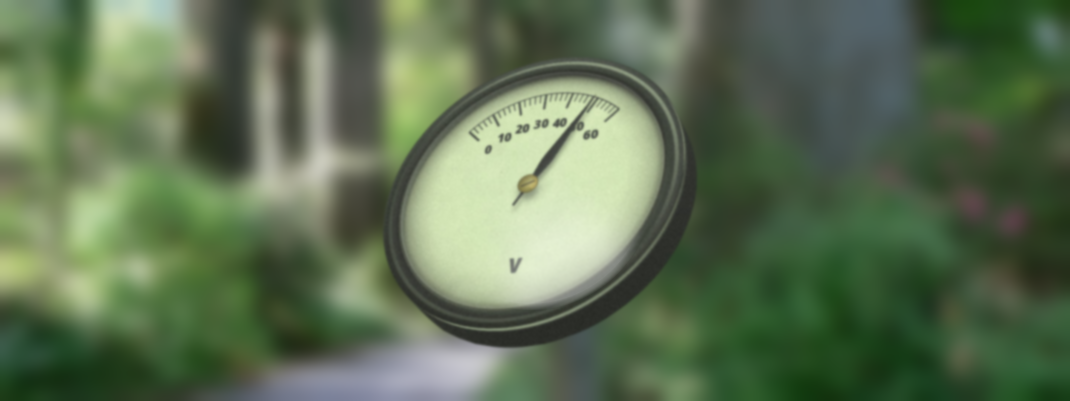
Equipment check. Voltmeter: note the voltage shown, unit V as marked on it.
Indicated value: 50 V
